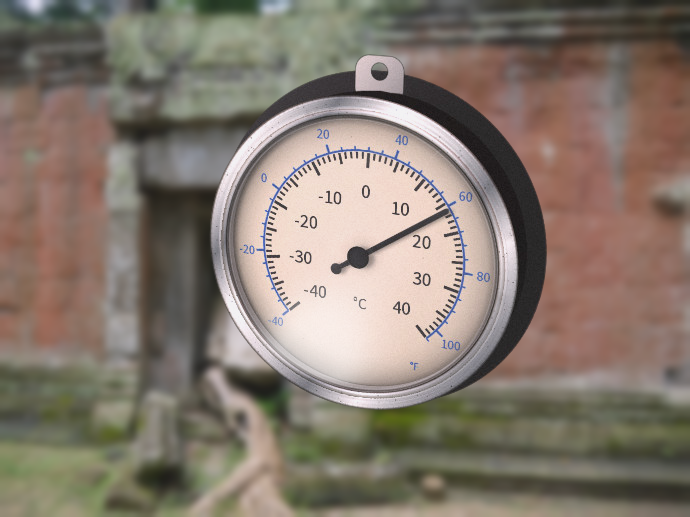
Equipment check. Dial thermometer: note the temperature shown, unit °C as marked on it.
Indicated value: 16 °C
